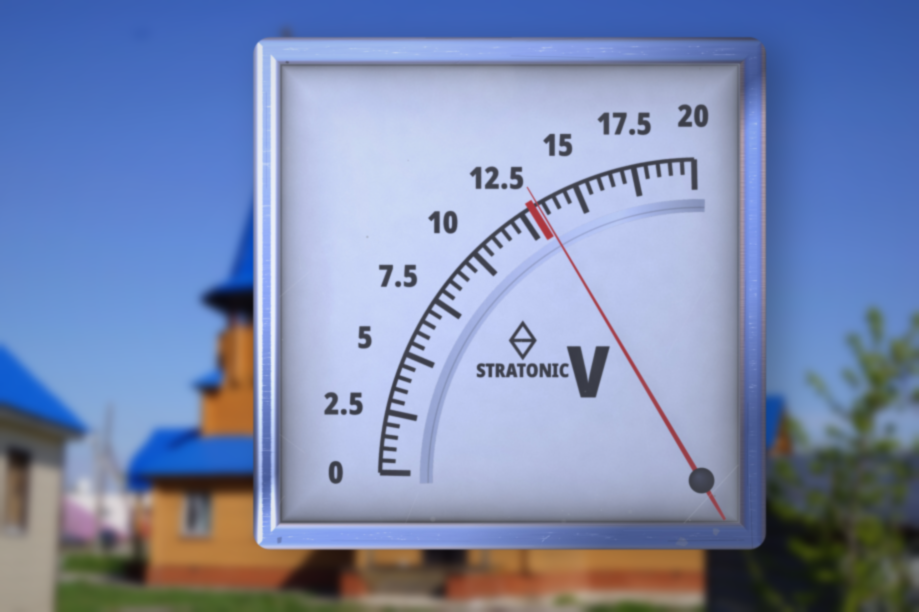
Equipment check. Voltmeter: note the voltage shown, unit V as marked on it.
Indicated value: 13.25 V
